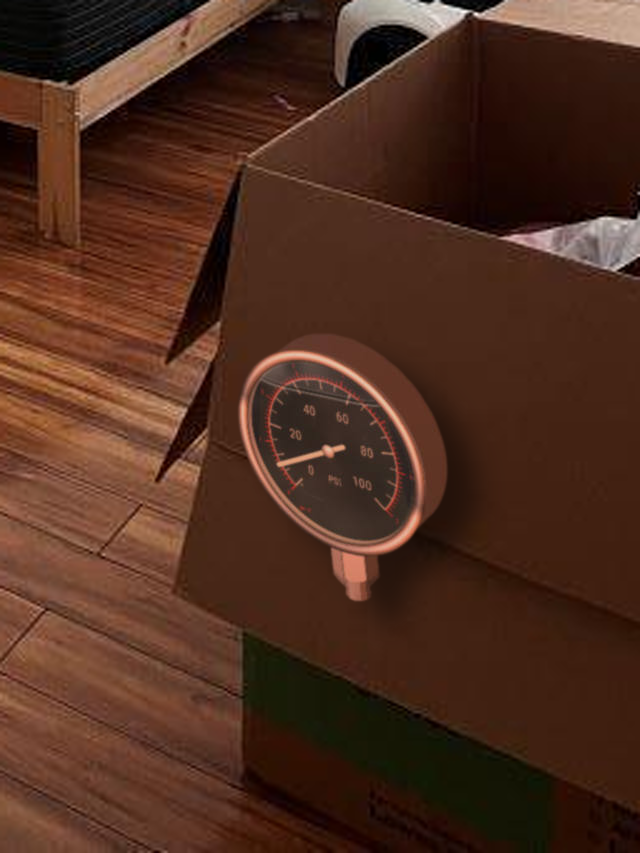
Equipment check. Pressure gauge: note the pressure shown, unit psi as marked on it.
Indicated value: 7.5 psi
